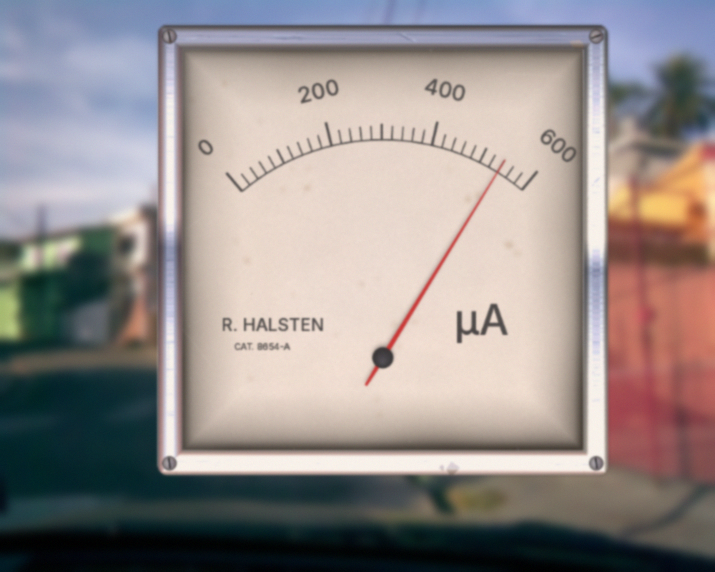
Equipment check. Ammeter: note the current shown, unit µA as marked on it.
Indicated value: 540 µA
